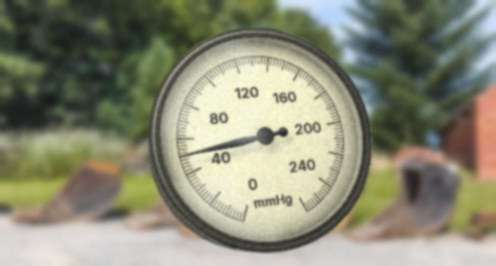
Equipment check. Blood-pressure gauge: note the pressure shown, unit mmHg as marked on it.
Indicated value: 50 mmHg
